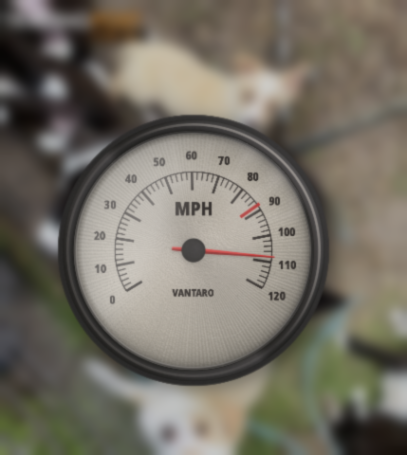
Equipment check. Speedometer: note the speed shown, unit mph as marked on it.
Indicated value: 108 mph
